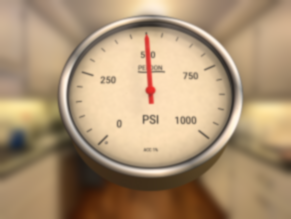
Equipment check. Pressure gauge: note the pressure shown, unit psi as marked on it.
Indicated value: 500 psi
